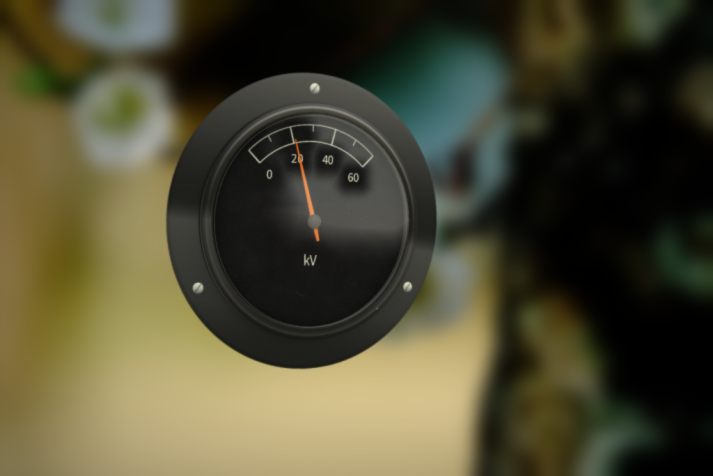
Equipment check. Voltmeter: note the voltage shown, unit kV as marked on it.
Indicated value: 20 kV
